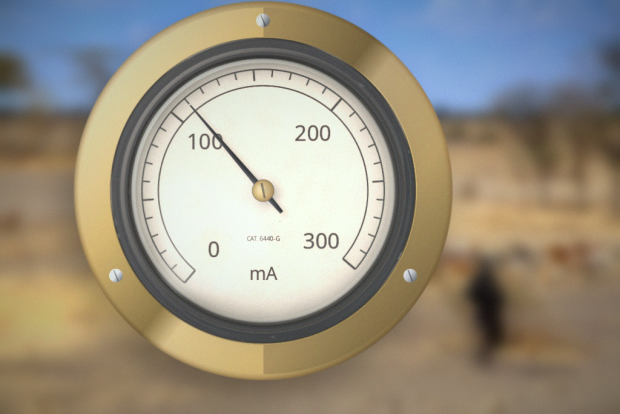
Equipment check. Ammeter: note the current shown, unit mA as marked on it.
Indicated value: 110 mA
